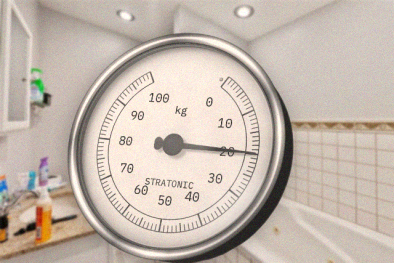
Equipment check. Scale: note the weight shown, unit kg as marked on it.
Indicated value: 20 kg
